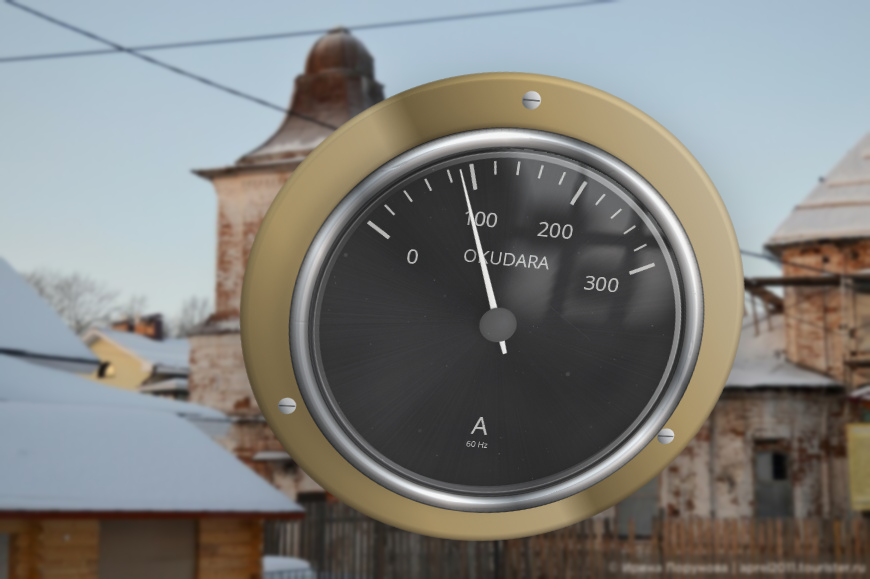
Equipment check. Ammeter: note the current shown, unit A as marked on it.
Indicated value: 90 A
